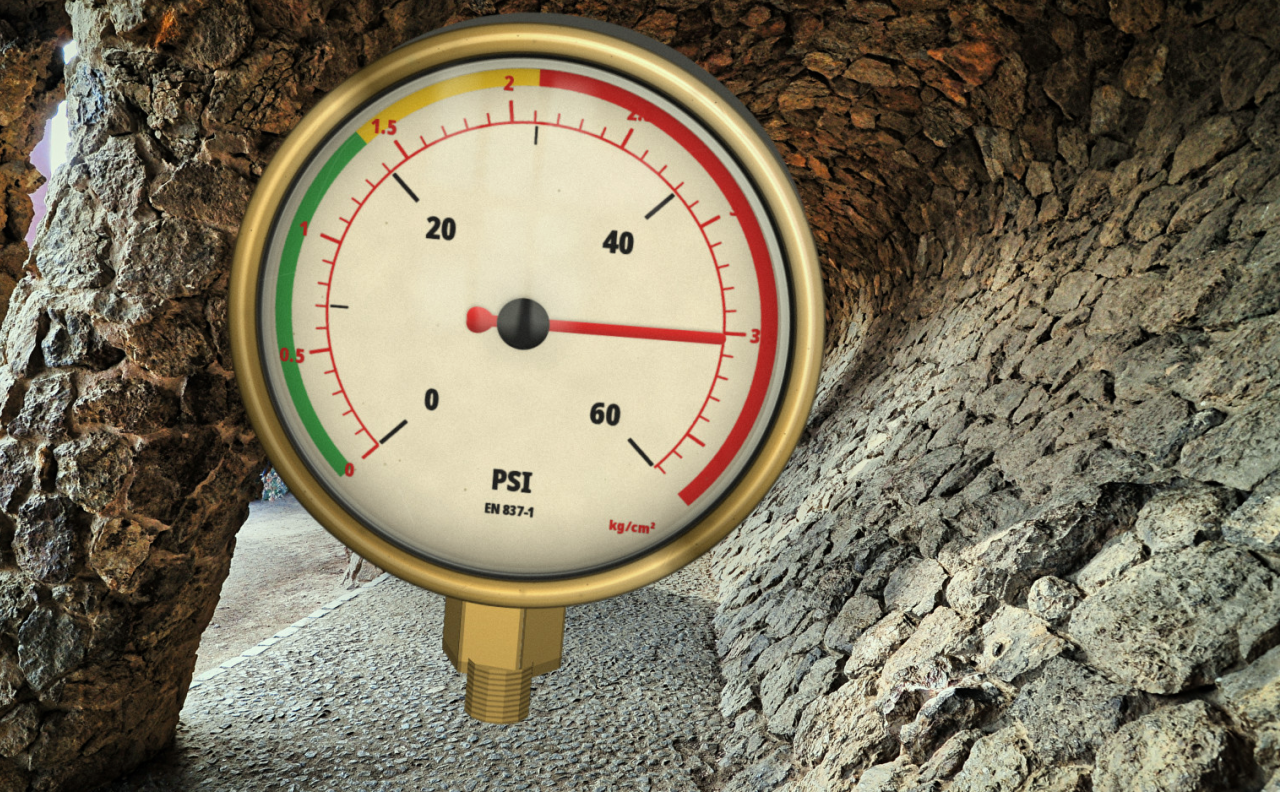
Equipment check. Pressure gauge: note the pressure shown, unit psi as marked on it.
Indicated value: 50 psi
